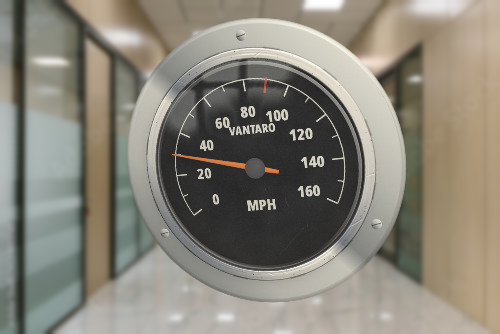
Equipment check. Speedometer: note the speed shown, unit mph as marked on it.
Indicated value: 30 mph
